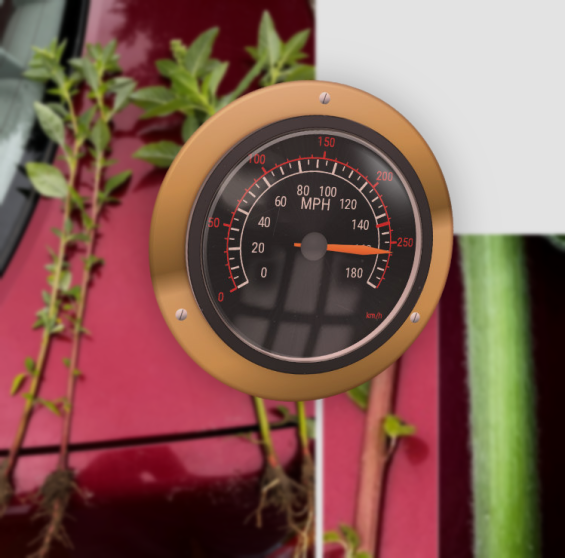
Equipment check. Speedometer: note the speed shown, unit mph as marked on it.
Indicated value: 160 mph
